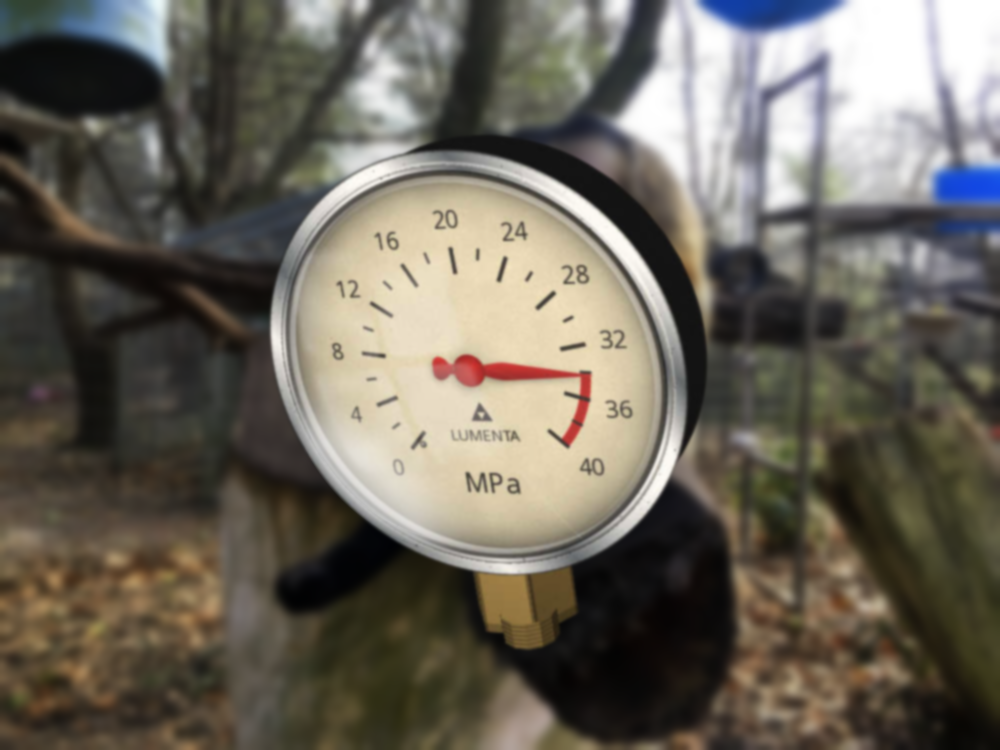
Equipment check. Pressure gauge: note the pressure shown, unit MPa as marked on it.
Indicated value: 34 MPa
